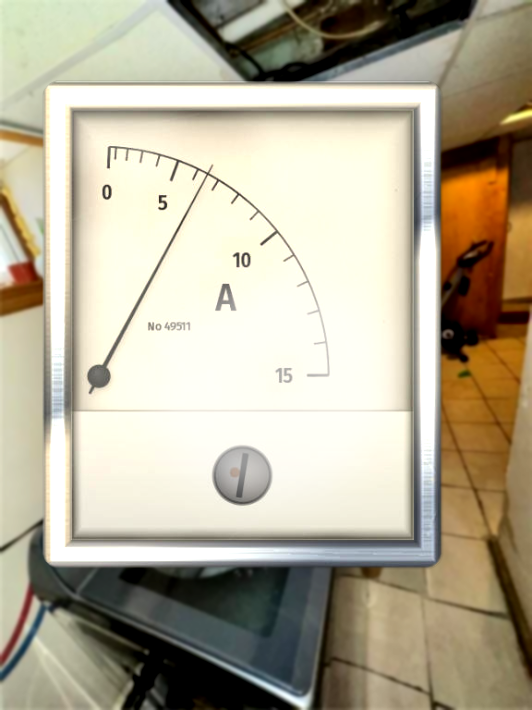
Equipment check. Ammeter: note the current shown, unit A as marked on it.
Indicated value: 6.5 A
